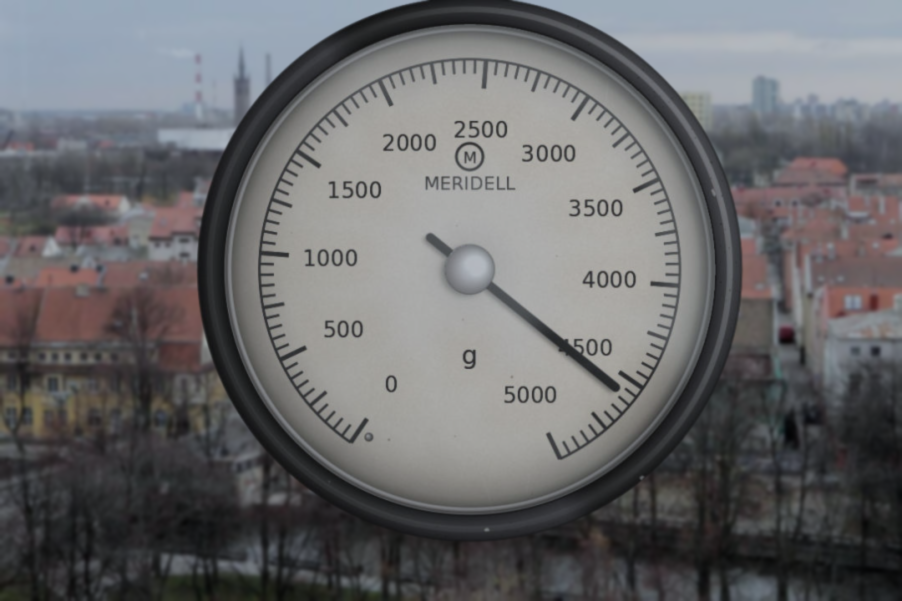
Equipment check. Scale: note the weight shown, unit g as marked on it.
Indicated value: 4575 g
